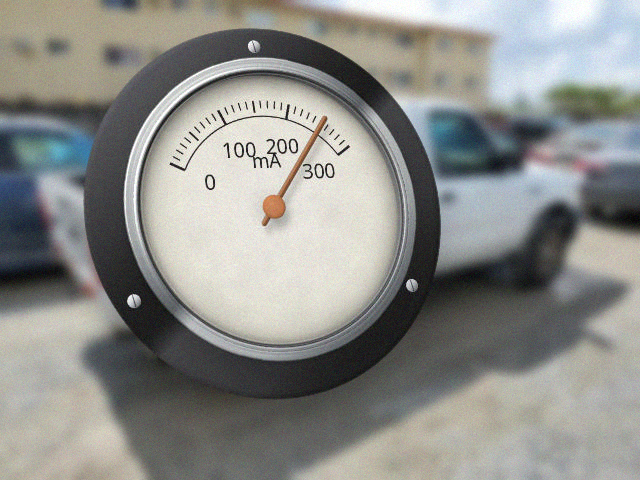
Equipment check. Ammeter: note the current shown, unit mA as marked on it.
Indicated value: 250 mA
